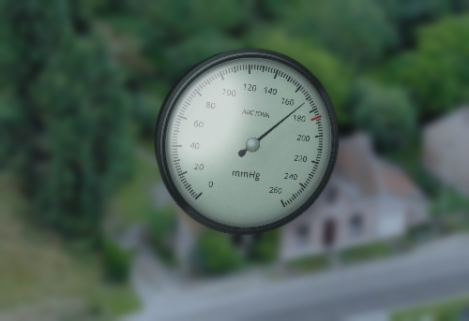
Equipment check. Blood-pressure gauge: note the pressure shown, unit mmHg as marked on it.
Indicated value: 170 mmHg
